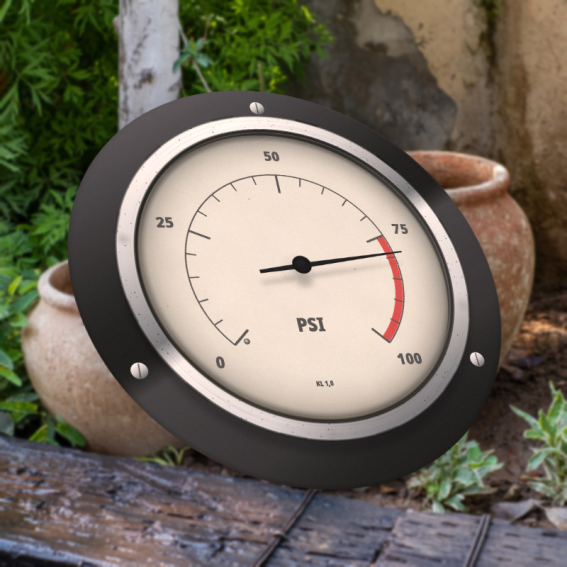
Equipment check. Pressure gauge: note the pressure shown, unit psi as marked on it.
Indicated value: 80 psi
